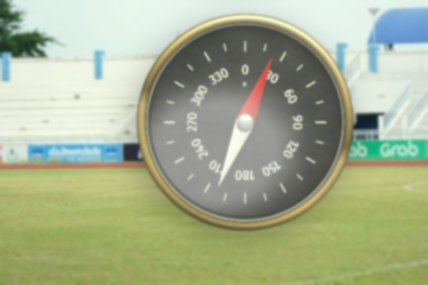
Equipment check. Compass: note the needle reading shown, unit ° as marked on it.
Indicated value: 22.5 °
